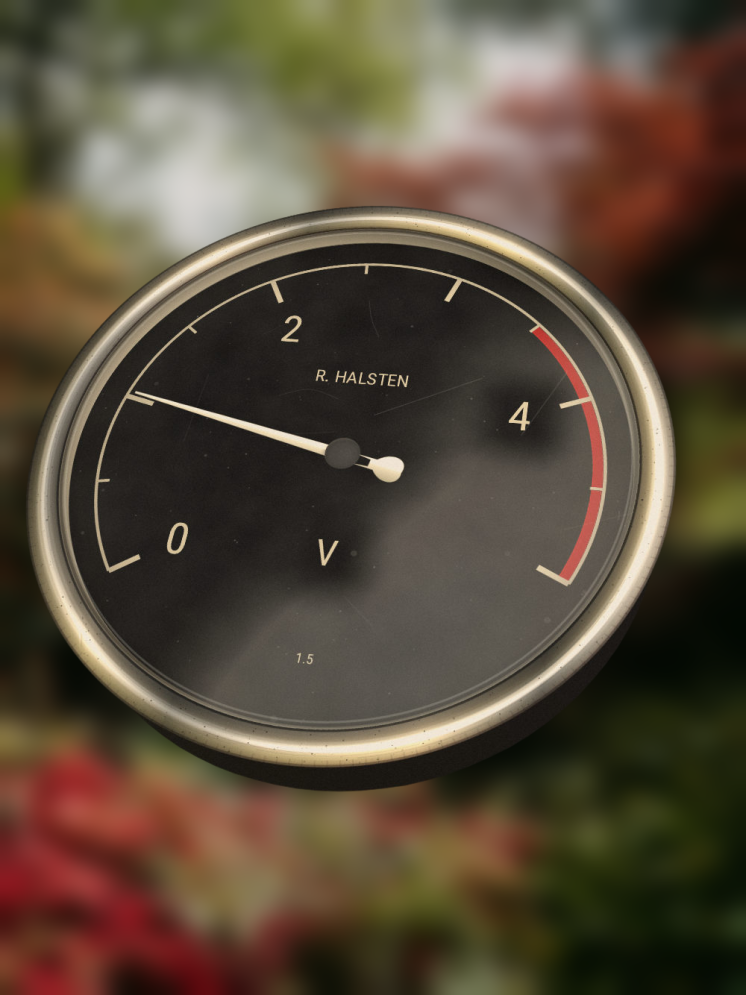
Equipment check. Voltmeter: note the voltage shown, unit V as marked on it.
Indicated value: 1 V
